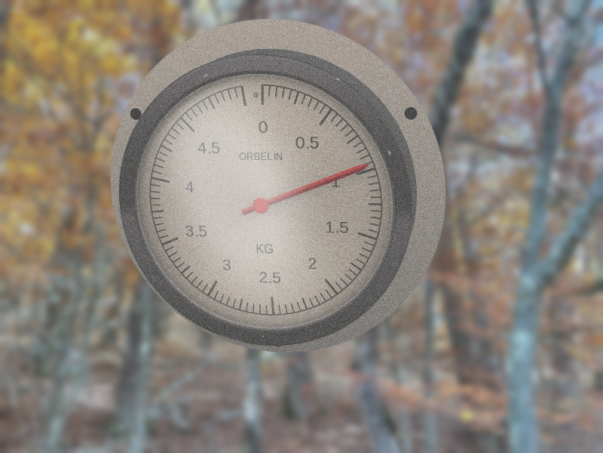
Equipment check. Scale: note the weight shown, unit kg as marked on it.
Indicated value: 0.95 kg
